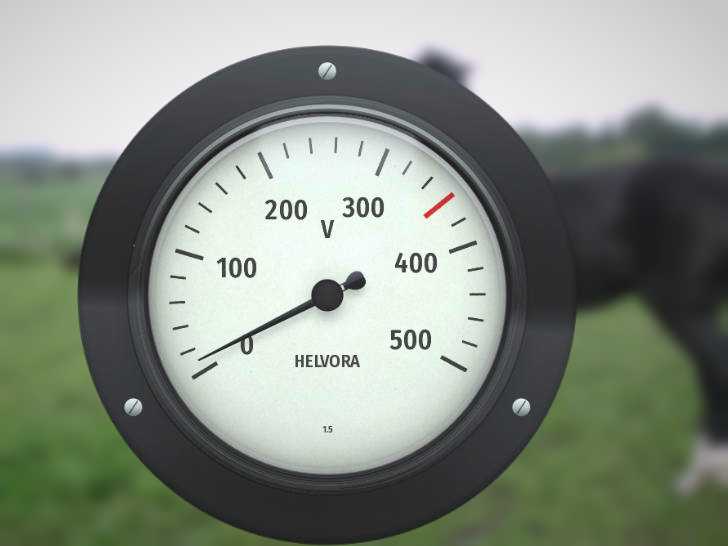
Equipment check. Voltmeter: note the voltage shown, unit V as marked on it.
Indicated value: 10 V
